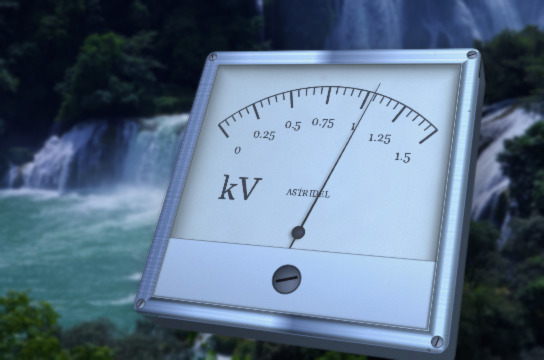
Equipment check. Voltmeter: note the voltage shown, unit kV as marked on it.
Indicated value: 1.05 kV
